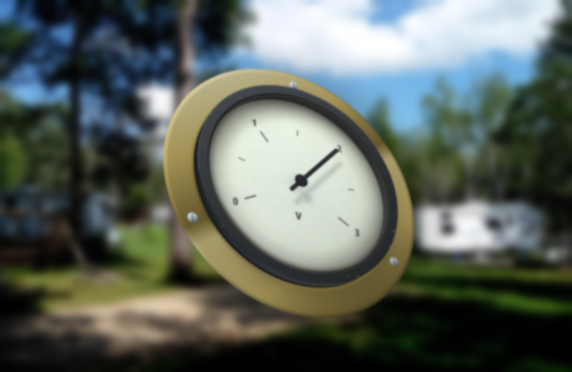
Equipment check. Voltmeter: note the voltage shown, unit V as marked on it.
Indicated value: 2 V
